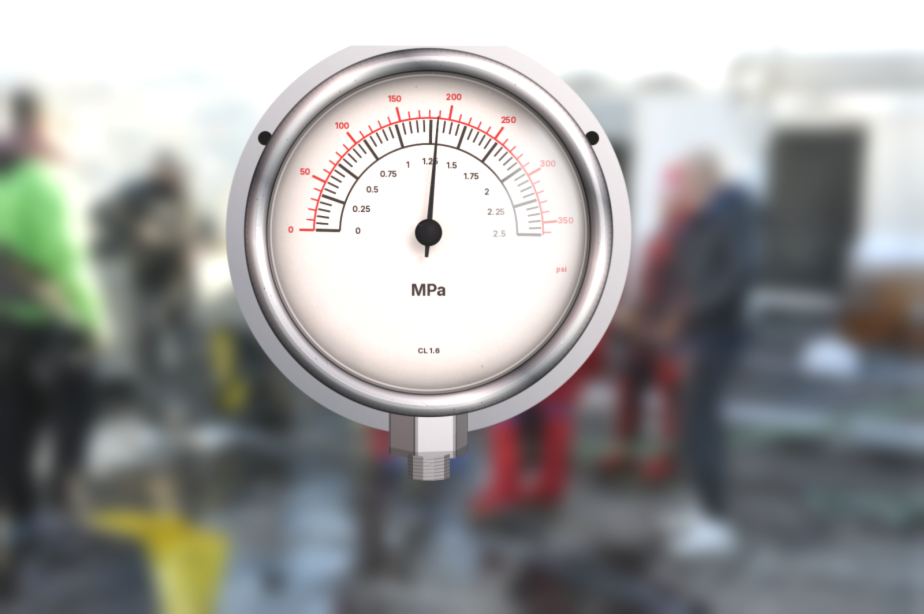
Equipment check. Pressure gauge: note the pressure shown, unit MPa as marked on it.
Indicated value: 1.3 MPa
